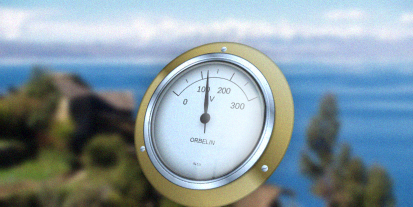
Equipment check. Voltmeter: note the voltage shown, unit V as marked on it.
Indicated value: 125 V
